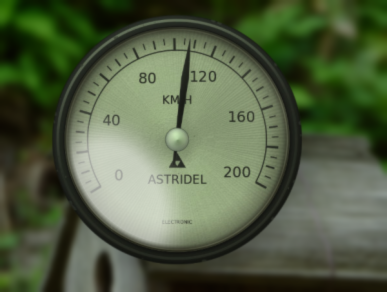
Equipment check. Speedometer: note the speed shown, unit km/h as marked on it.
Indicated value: 107.5 km/h
